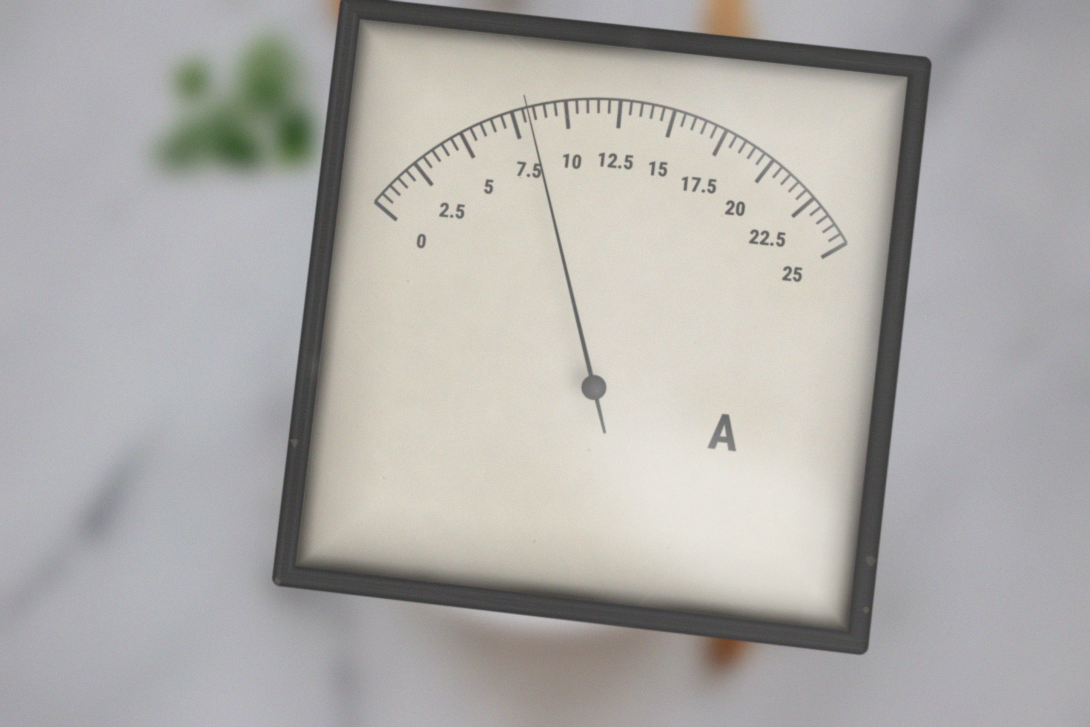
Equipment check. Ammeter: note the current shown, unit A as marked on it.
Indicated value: 8.25 A
